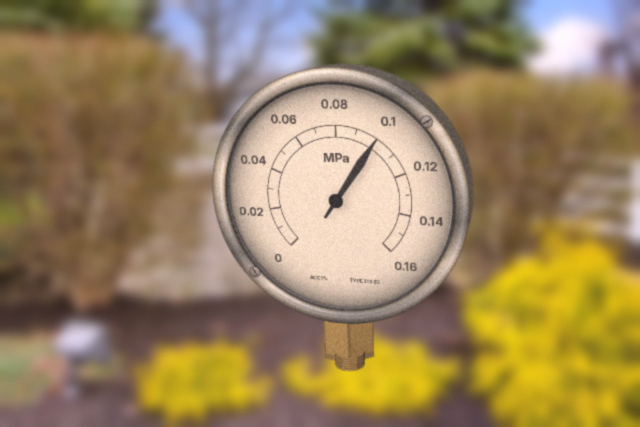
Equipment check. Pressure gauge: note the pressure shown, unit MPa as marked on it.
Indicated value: 0.1 MPa
